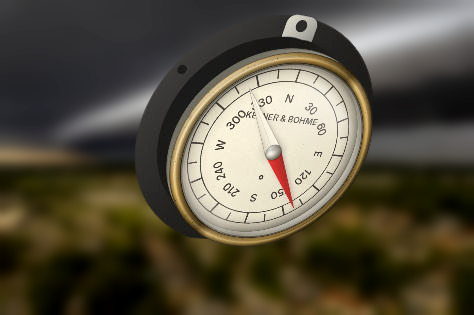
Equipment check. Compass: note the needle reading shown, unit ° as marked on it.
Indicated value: 142.5 °
